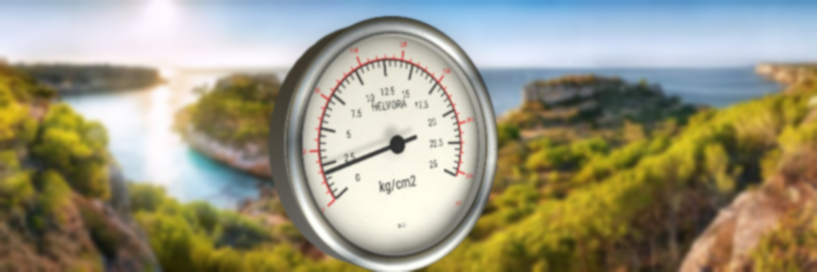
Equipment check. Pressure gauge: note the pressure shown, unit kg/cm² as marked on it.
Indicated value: 2 kg/cm²
